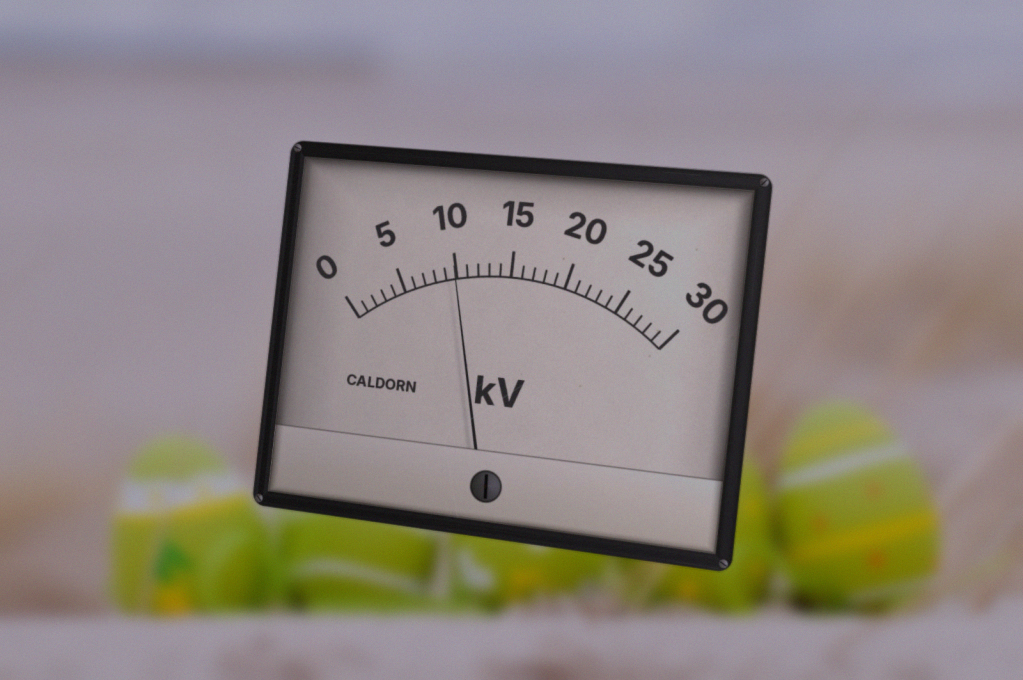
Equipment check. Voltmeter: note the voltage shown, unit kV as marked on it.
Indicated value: 10 kV
